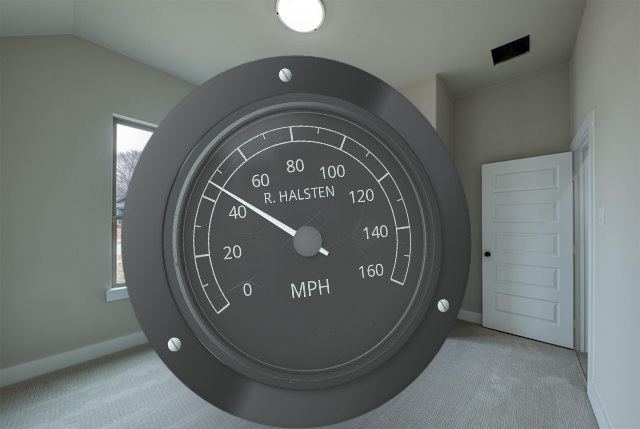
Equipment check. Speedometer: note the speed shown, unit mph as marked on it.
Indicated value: 45 mph
